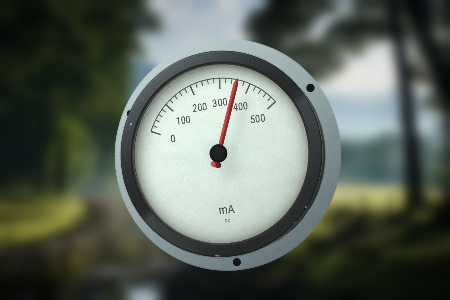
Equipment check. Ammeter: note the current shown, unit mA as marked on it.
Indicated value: 360 mA
